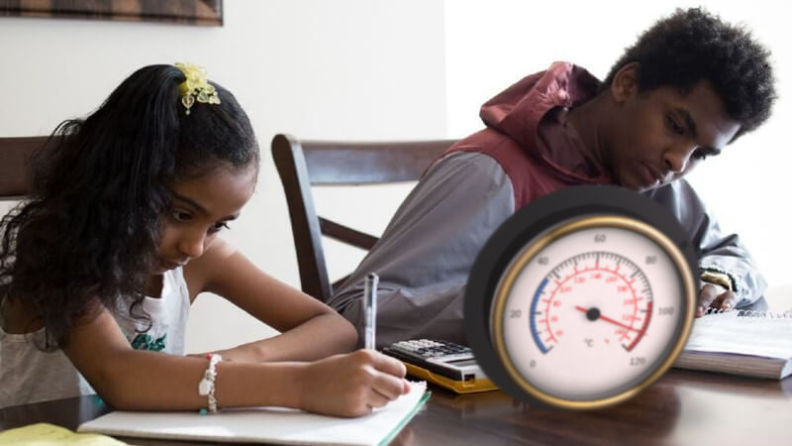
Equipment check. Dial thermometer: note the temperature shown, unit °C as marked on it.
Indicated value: 110 °C
